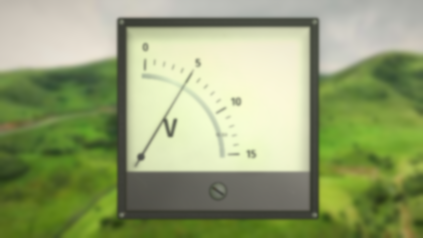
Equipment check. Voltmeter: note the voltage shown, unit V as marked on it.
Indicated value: 5 V
